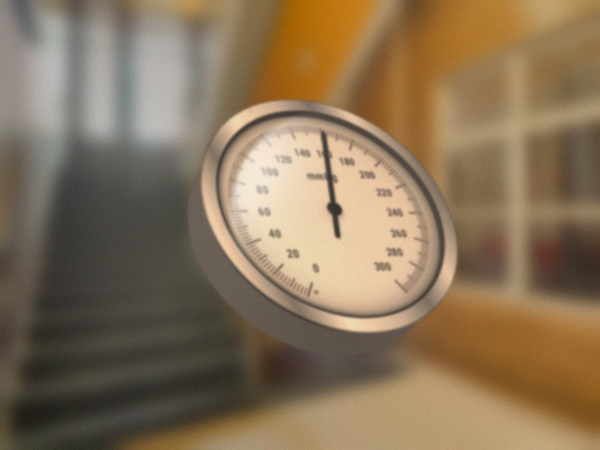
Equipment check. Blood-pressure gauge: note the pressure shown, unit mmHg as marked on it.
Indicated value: 160 mmHg
